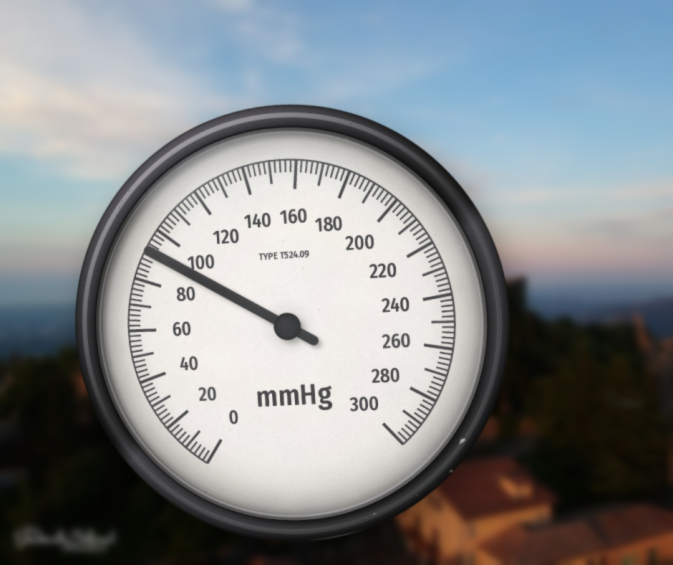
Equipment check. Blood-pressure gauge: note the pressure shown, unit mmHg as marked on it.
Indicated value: 92 mmHg
